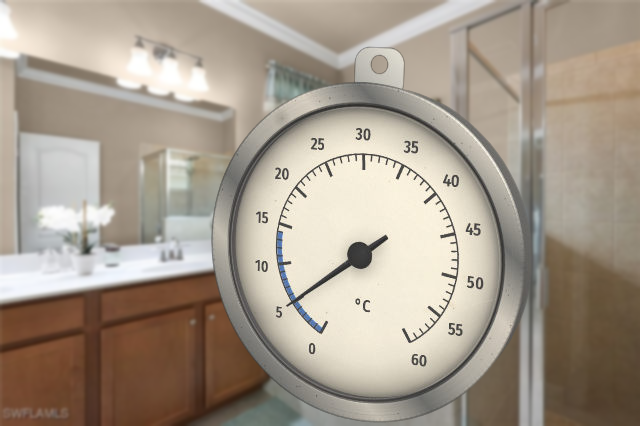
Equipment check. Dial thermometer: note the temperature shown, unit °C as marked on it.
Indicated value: 5 °C
